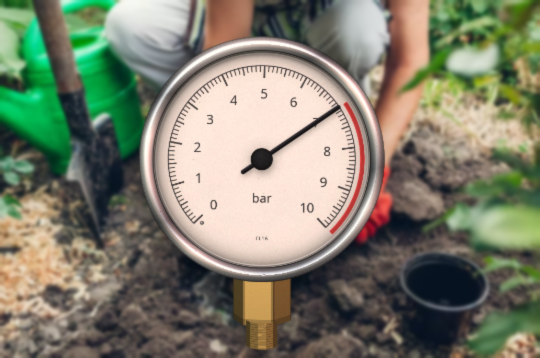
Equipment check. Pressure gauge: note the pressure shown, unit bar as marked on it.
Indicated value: 7 bar
